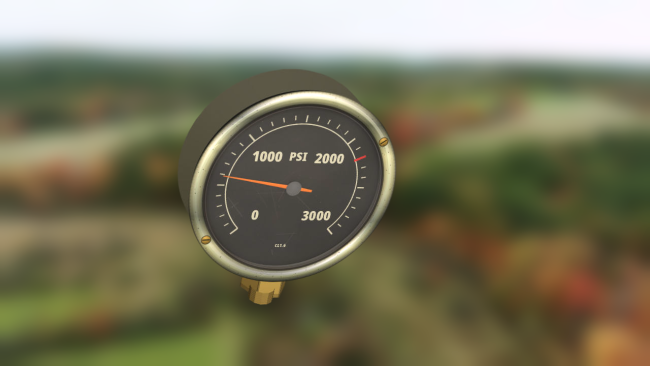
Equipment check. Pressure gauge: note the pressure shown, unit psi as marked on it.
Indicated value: 600 psi
